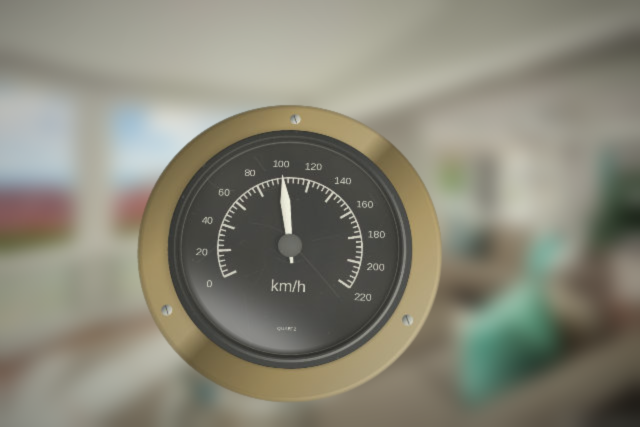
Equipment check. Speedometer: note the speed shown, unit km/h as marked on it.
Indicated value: 100 km/h
